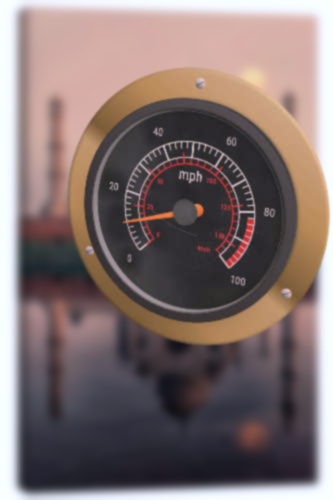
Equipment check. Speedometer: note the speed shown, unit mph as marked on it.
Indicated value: 10 mph
